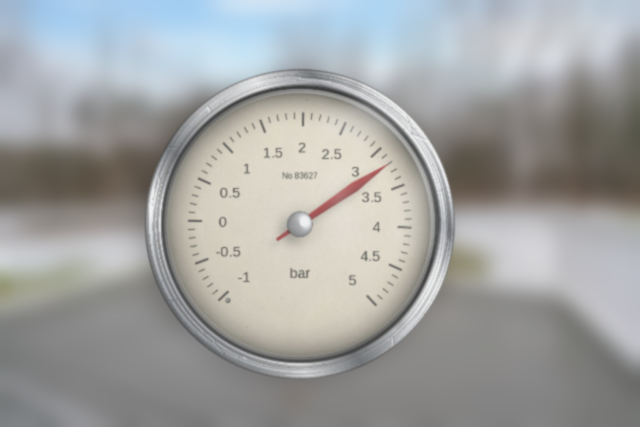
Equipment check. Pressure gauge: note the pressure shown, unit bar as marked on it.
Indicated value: 3.2 bar
